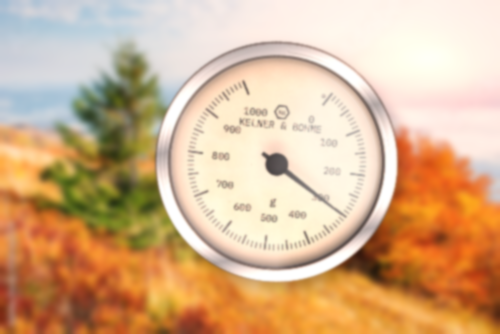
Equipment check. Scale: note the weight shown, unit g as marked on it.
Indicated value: 300 g
